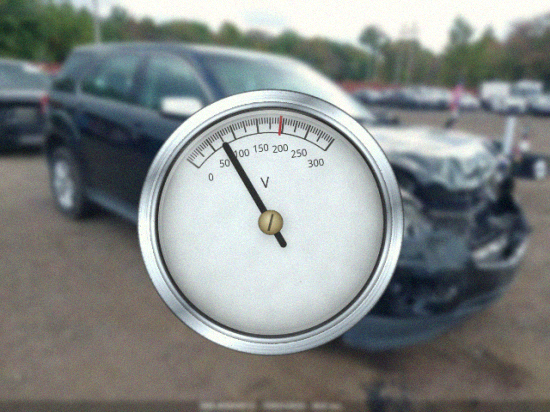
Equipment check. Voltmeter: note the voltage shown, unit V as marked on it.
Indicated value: 75 V
